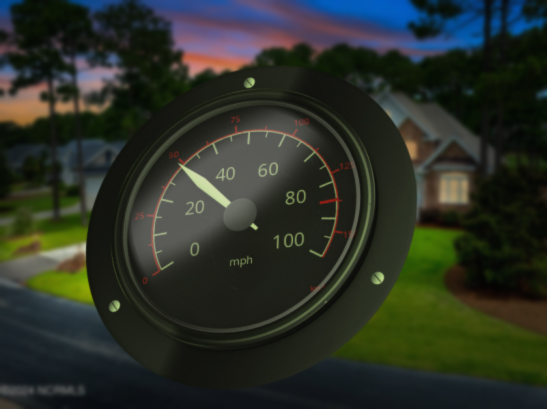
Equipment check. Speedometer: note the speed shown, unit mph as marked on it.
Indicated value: 30 mph
